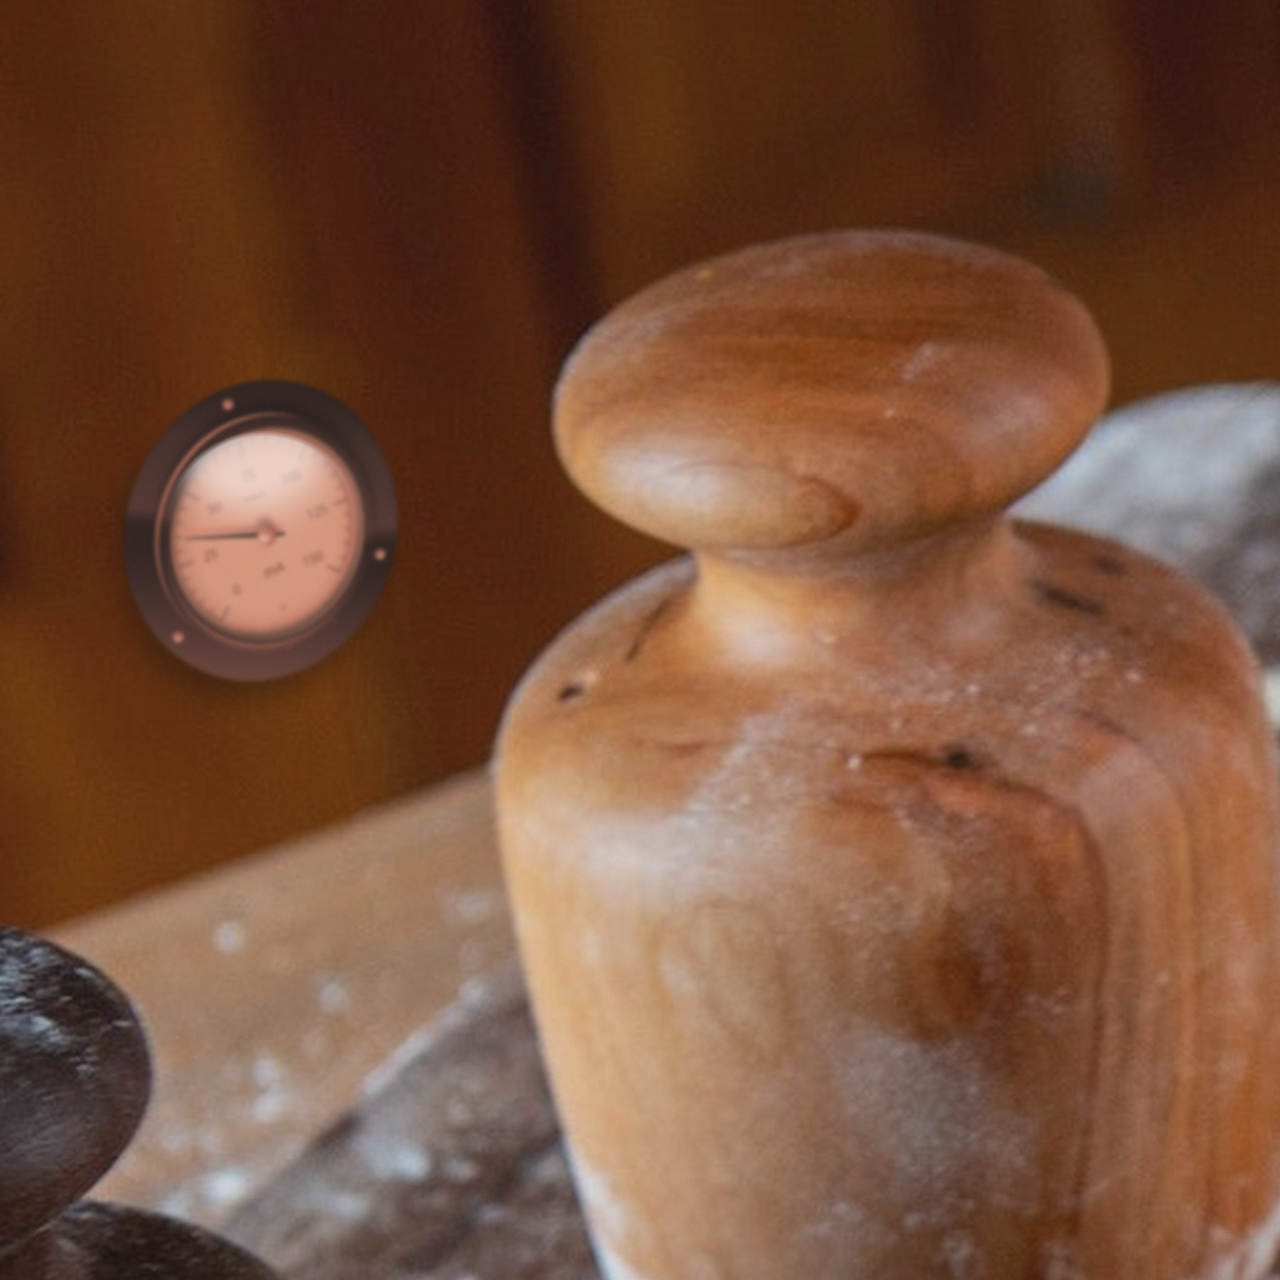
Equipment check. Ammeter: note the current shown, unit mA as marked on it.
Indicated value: 35 mA
